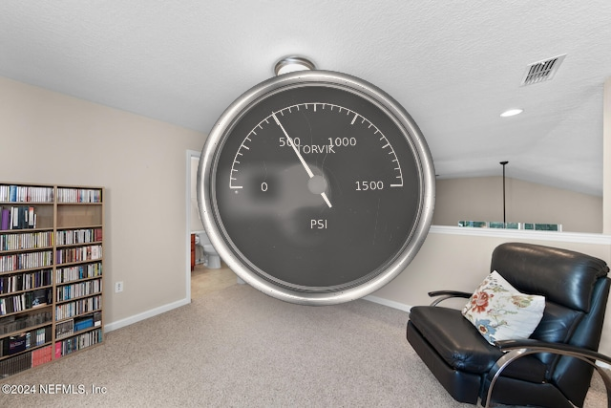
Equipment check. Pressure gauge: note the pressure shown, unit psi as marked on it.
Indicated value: 500 psi
